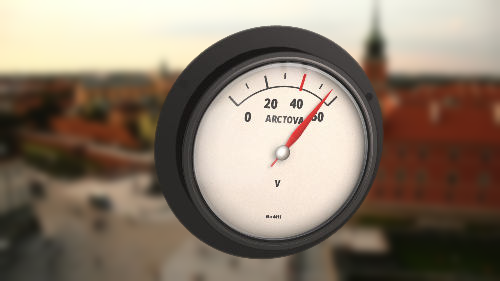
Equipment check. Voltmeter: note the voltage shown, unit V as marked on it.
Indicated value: 55 V
